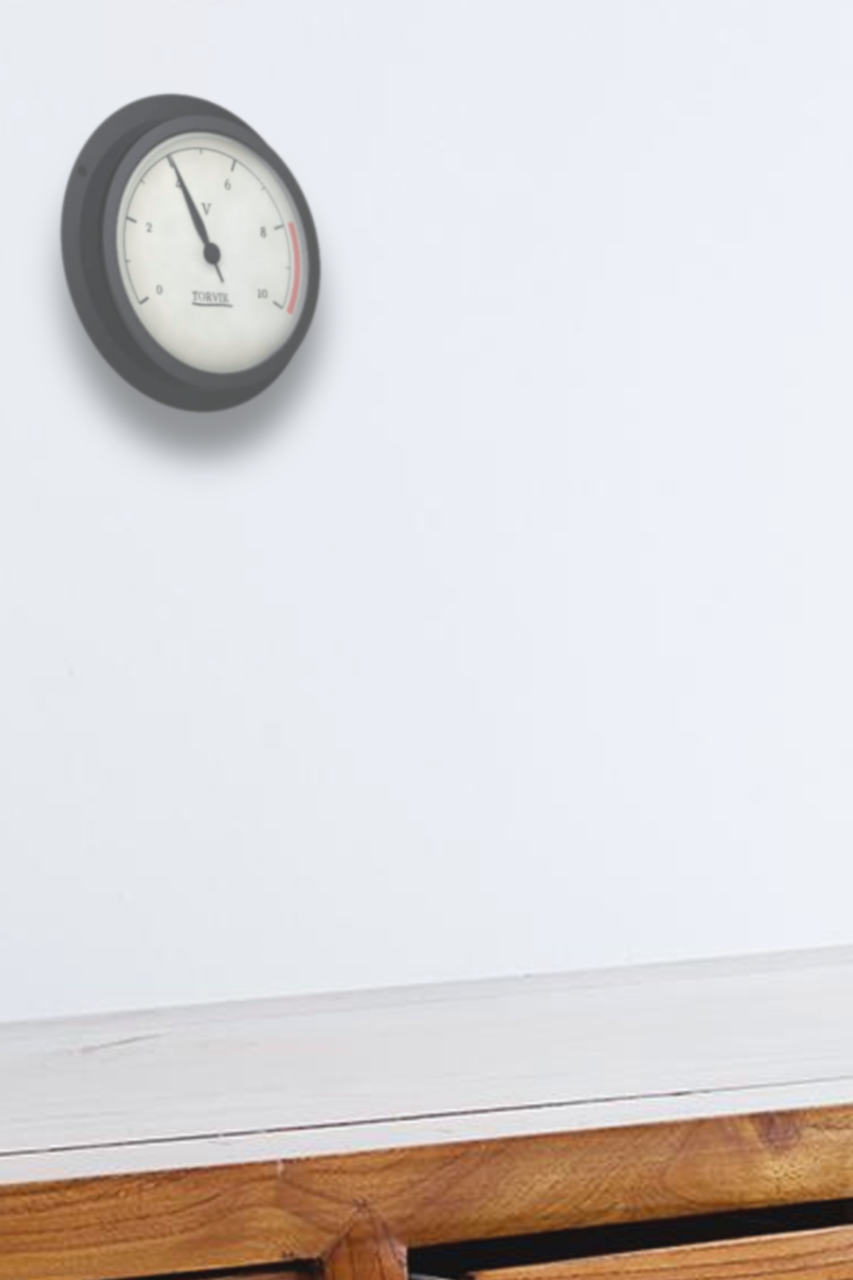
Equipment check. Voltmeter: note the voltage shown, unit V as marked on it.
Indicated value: 4 V
